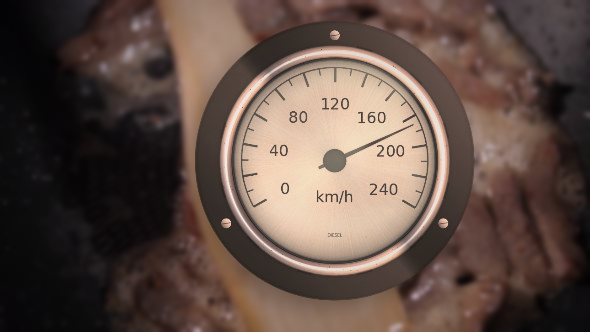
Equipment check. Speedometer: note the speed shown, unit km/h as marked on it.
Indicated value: 185 km/h
